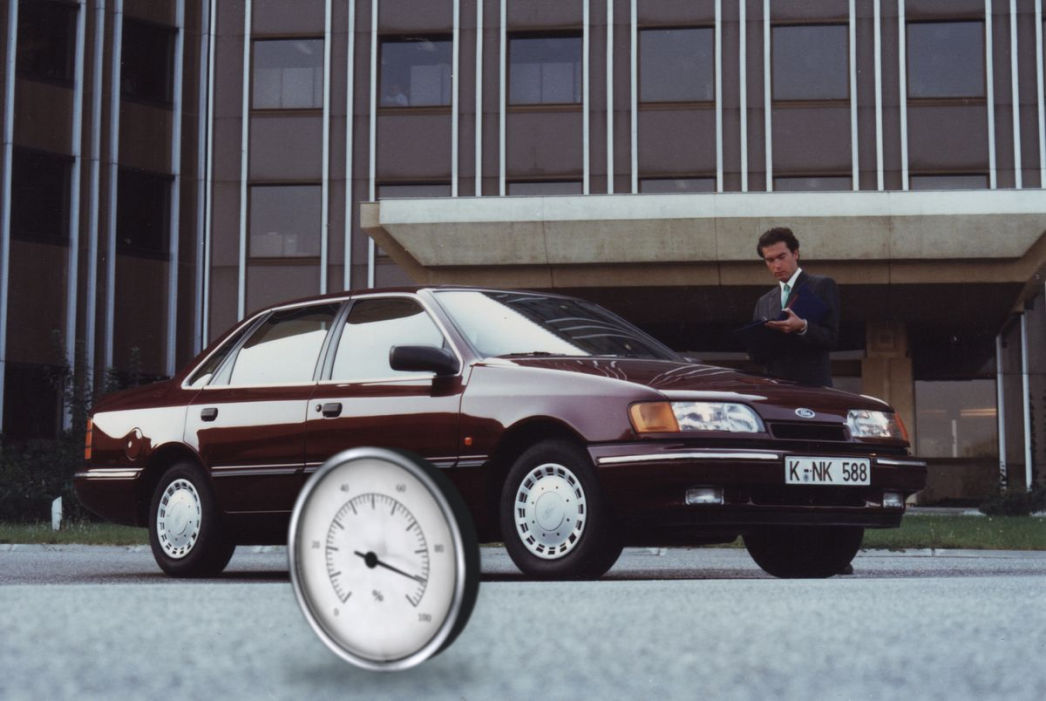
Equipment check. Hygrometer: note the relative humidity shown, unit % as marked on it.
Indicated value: 90 %
